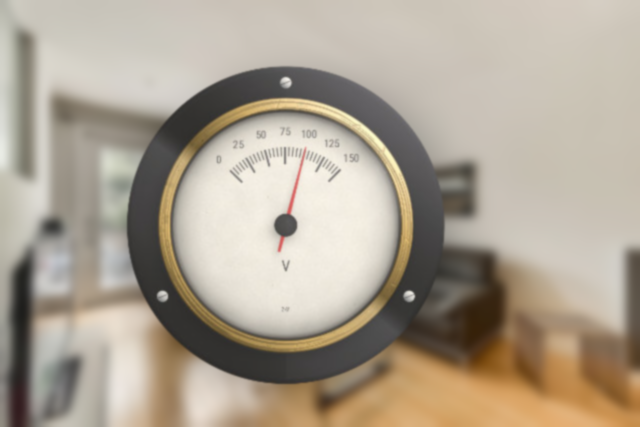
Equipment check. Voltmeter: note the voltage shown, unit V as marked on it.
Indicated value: 100 V
